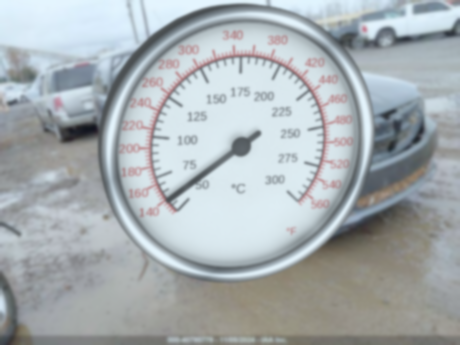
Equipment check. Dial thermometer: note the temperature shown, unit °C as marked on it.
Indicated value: 60 °C
